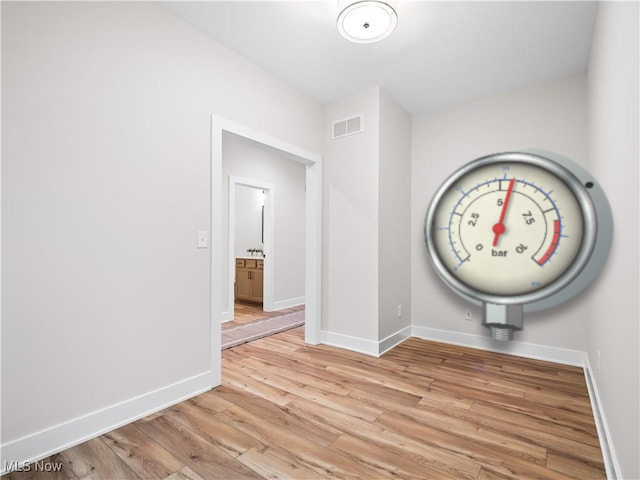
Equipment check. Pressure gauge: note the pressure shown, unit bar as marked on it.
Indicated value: 5.5 bar
